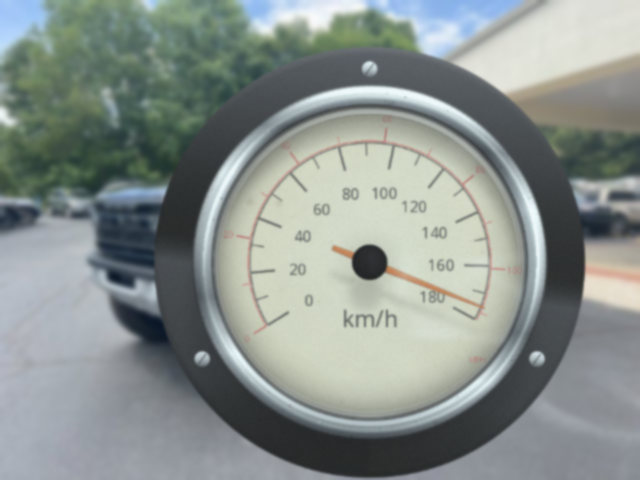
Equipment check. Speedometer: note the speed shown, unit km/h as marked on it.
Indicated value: 175 km/h
